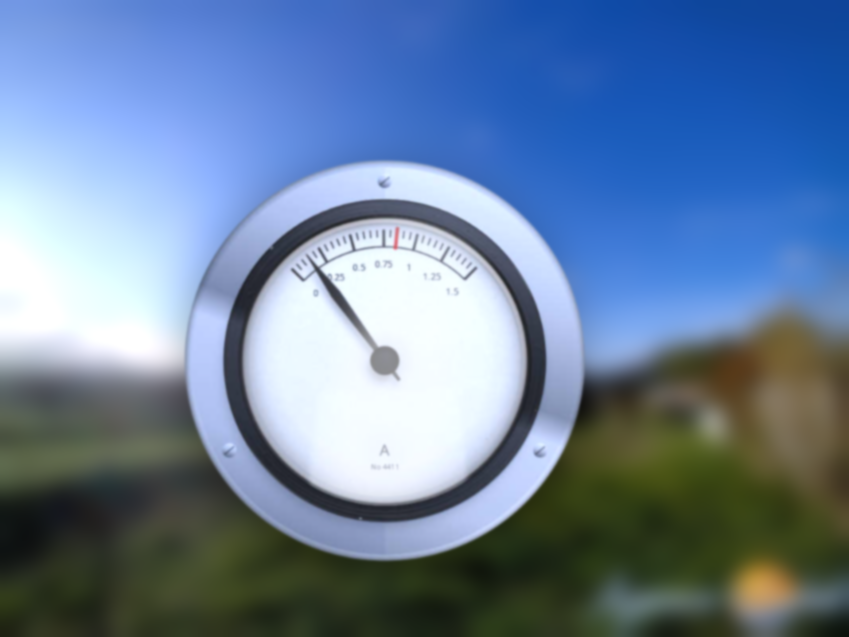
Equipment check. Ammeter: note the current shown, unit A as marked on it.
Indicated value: 0.15 A
